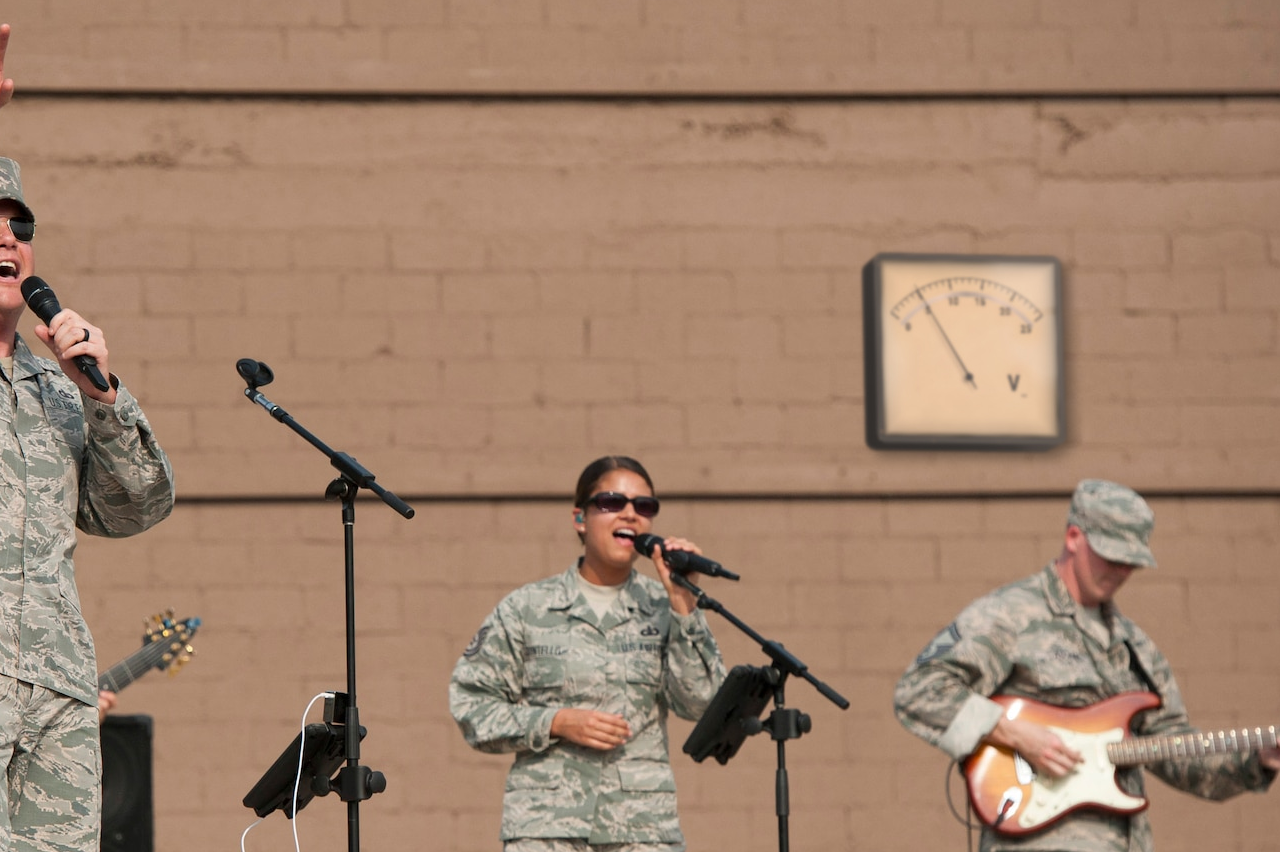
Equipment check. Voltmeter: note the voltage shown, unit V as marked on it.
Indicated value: 5 V
